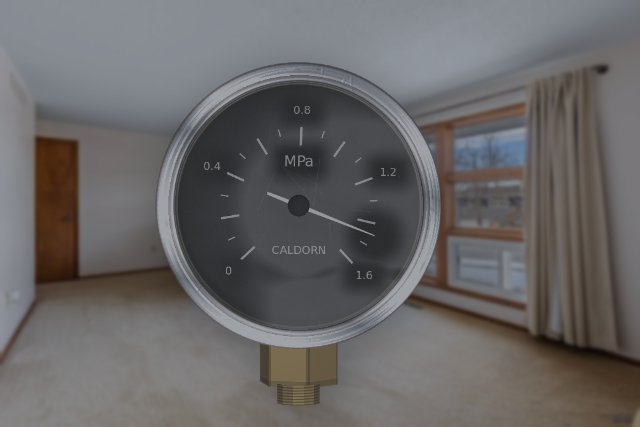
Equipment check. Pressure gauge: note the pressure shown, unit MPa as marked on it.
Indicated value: 1.45 MPa
